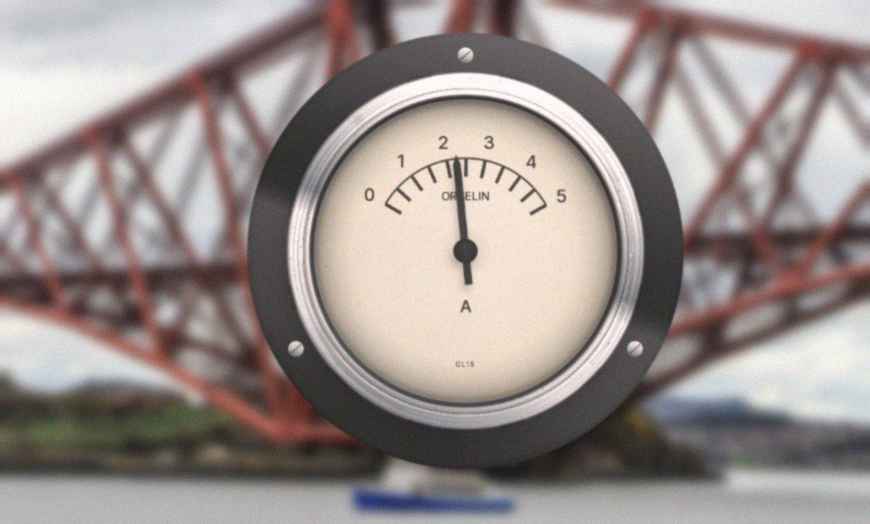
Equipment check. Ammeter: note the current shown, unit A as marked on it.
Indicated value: 2.25 A
